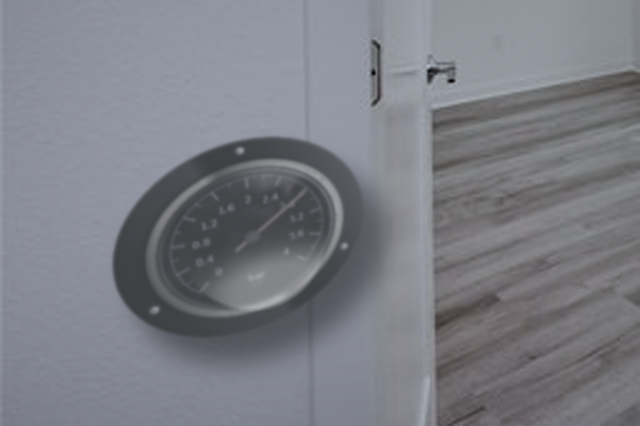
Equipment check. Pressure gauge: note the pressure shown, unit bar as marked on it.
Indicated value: 2.8 bar
